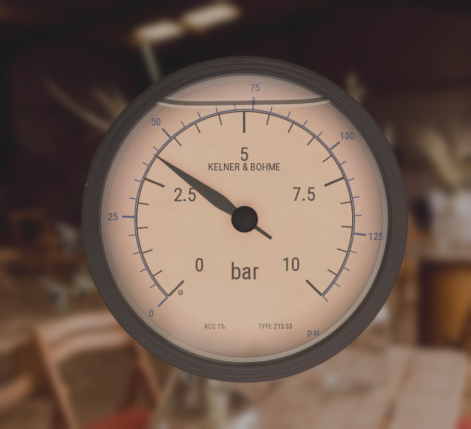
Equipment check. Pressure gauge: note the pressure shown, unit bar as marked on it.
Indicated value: 3 bar
